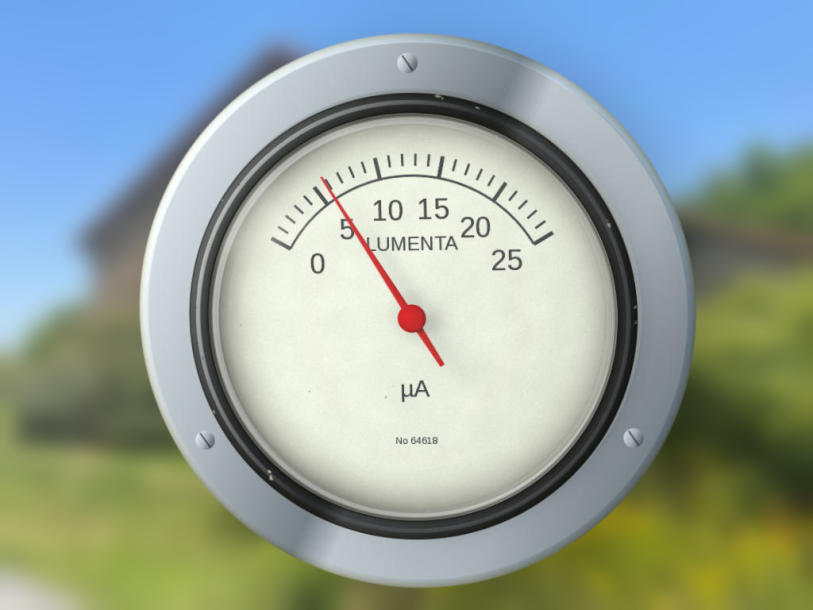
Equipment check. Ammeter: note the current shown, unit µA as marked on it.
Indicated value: 6 µA
